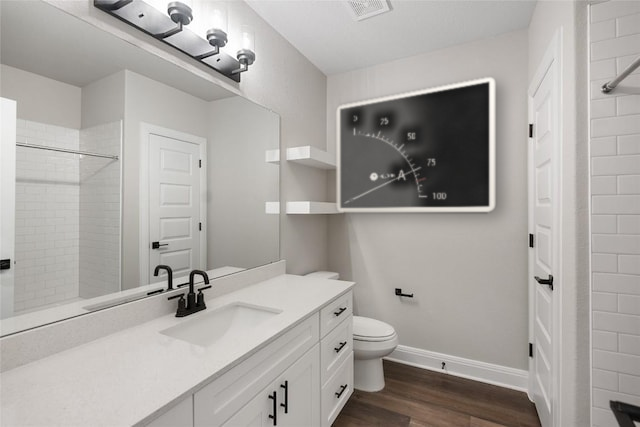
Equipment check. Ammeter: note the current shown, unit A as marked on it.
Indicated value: 75 A
